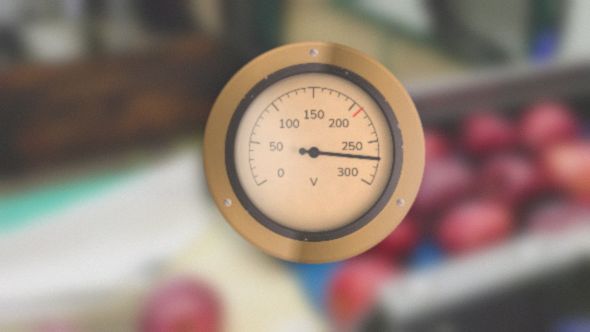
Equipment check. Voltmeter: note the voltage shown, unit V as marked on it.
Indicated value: 270 V
